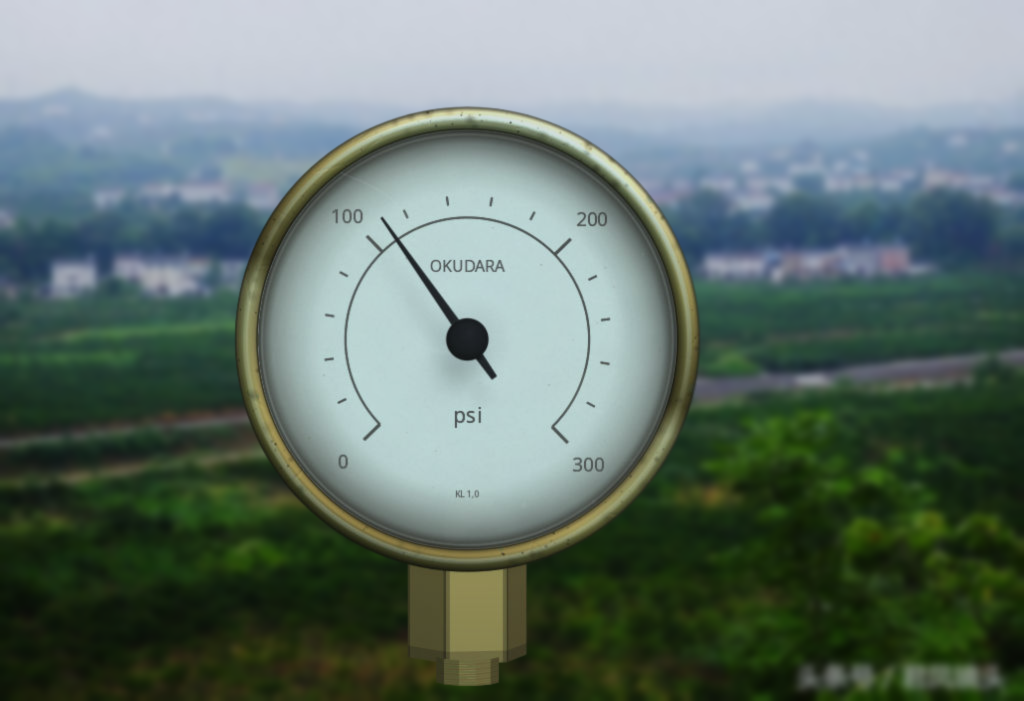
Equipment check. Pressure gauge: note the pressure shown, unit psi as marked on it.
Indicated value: 110 psi
